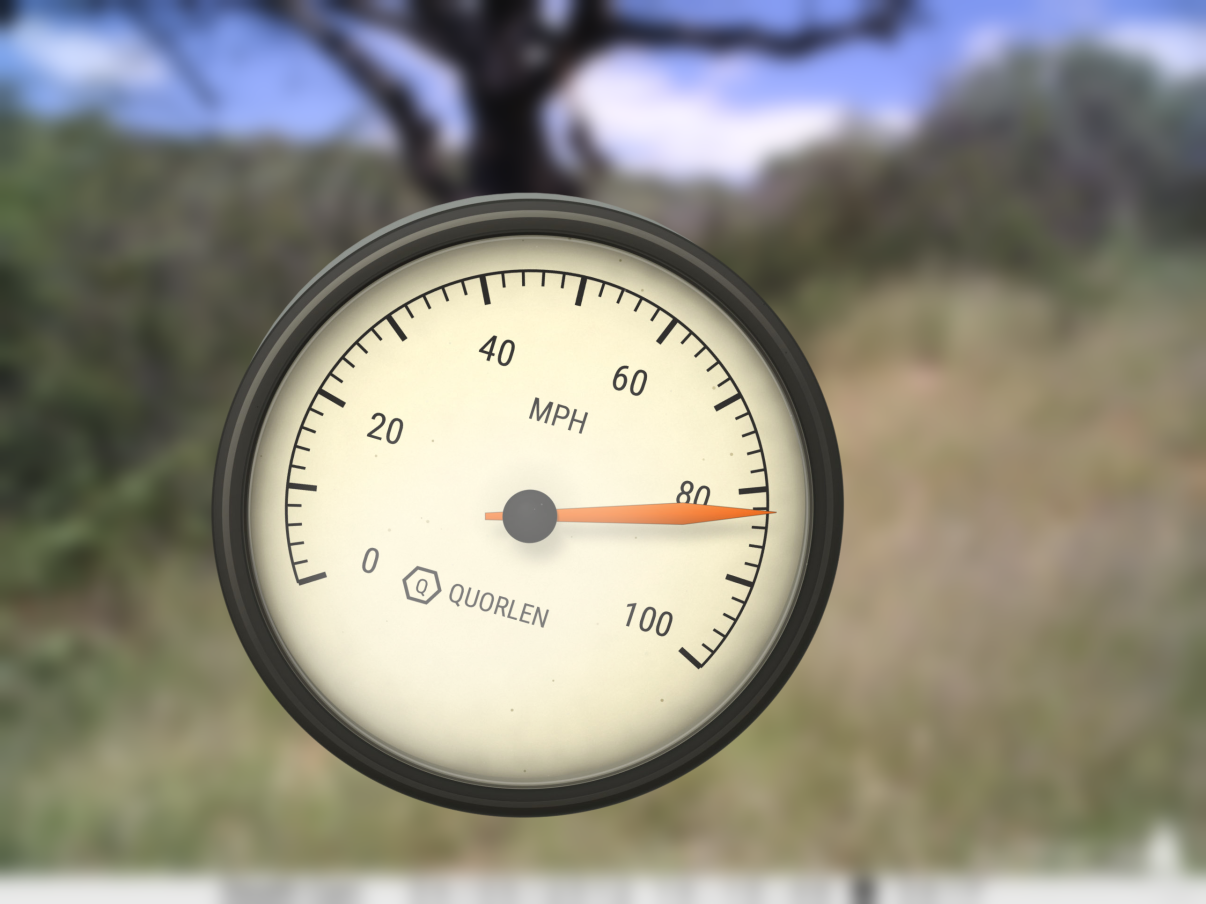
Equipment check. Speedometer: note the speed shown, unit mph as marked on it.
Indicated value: 82 mph
